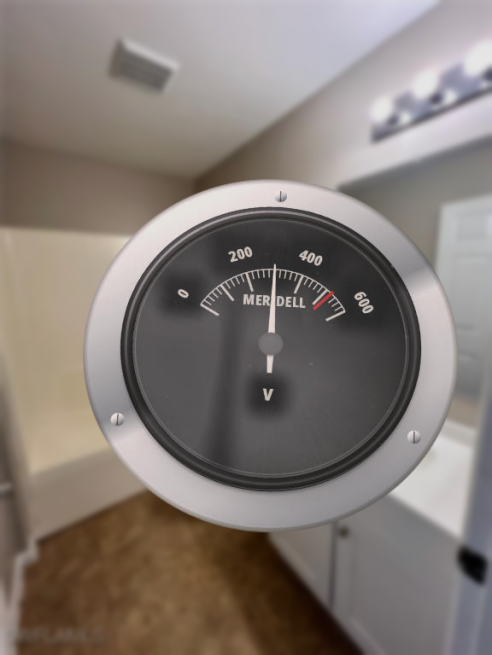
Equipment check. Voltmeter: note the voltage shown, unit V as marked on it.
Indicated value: 300 V
